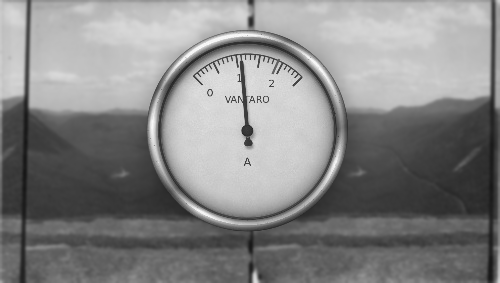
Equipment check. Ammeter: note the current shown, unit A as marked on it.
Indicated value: 1.1 A
